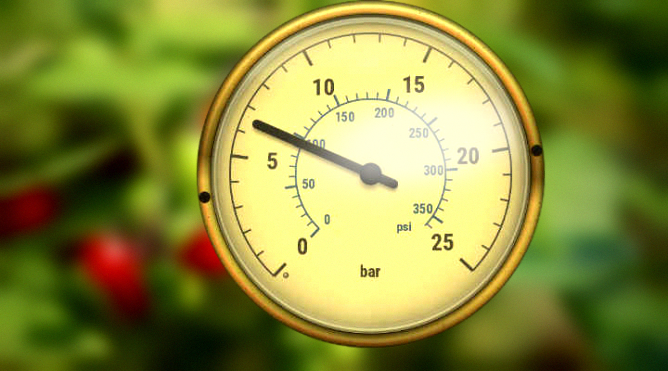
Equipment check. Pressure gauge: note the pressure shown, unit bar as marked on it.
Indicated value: 6.5 bar
